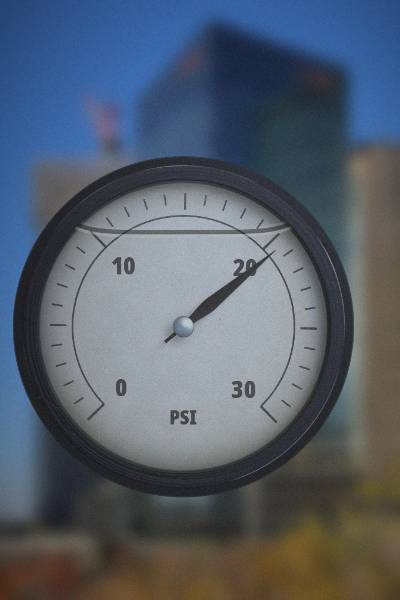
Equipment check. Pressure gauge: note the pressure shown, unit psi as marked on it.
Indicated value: 20.5 psi
